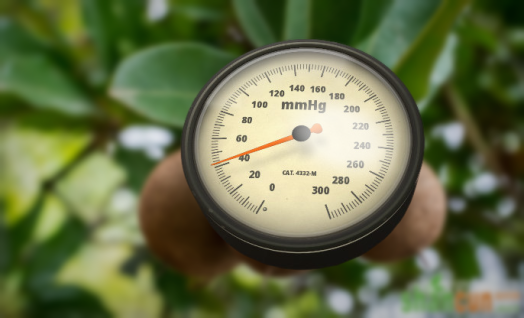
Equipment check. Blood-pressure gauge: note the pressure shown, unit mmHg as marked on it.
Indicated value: 40 mmHg
